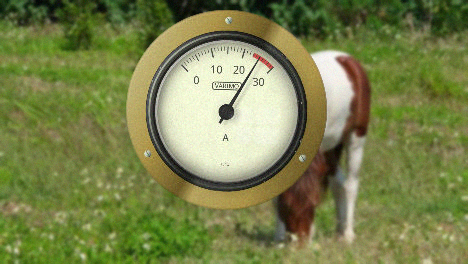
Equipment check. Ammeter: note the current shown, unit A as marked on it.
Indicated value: 25 A
